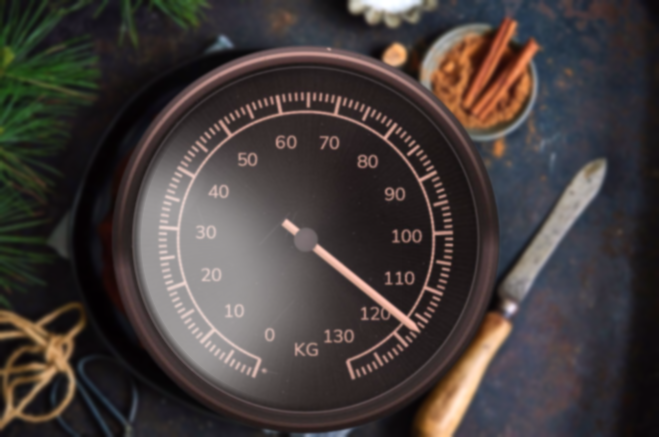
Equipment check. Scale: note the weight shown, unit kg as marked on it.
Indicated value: 117 kg
